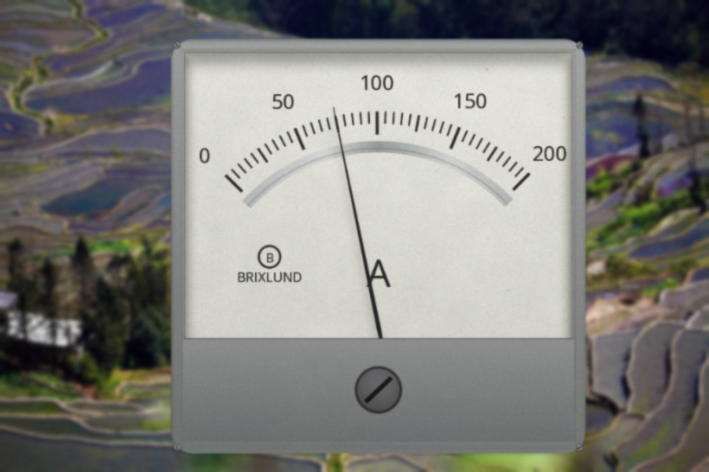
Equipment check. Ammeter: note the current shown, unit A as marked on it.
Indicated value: 75 A
